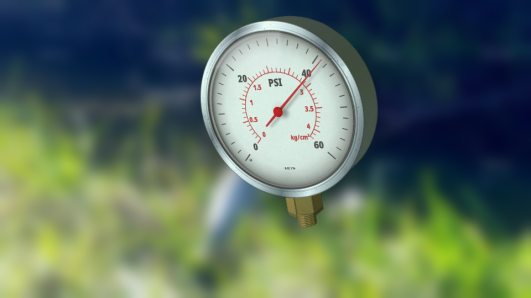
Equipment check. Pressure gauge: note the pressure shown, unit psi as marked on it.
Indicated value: 41 psi
